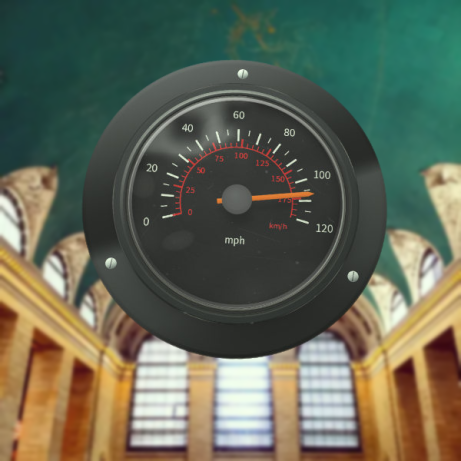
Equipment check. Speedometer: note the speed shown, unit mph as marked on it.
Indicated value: 107.5 mph
